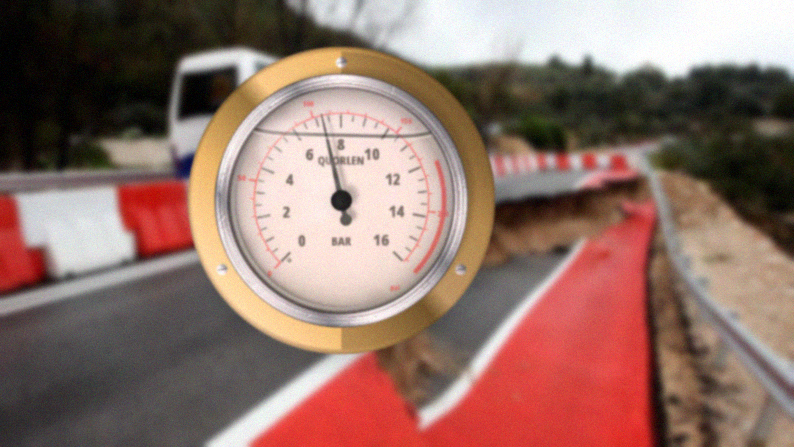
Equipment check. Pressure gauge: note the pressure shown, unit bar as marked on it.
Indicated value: 7.25 bar
